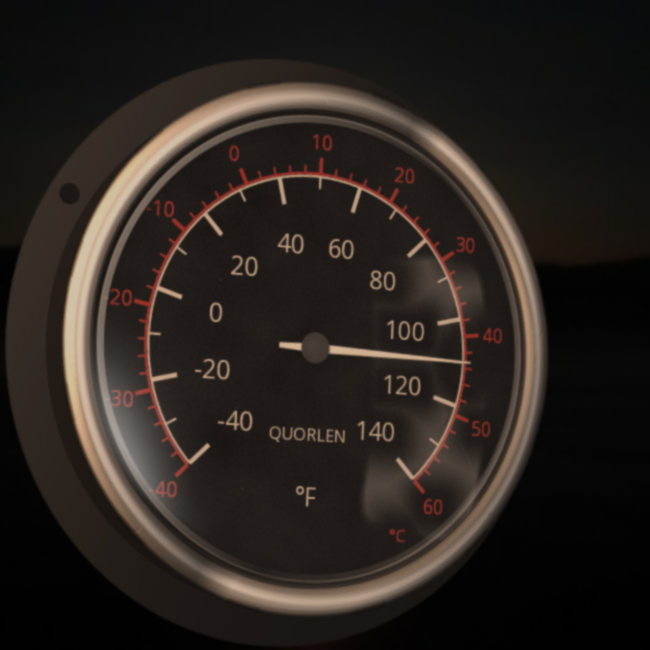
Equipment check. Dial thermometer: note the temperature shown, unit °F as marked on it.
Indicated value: 110 °F
